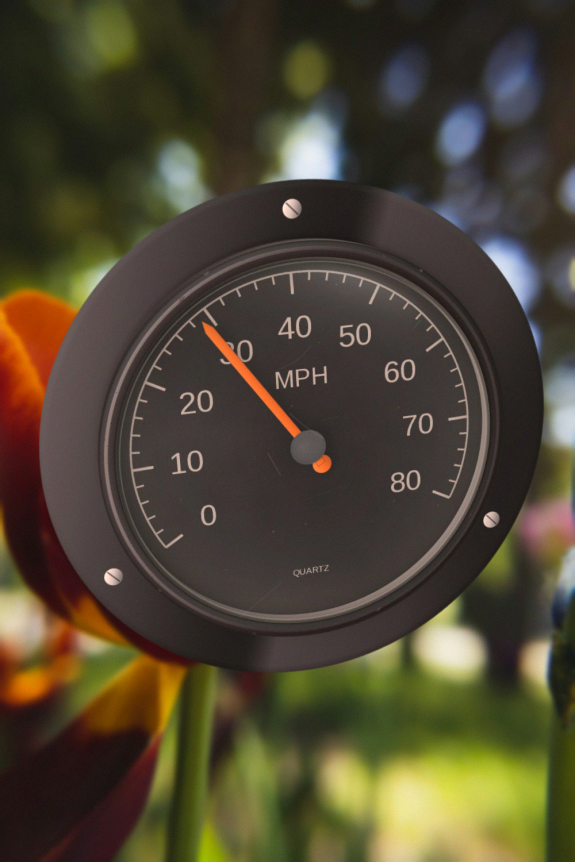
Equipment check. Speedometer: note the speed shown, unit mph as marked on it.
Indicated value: 29 mph
